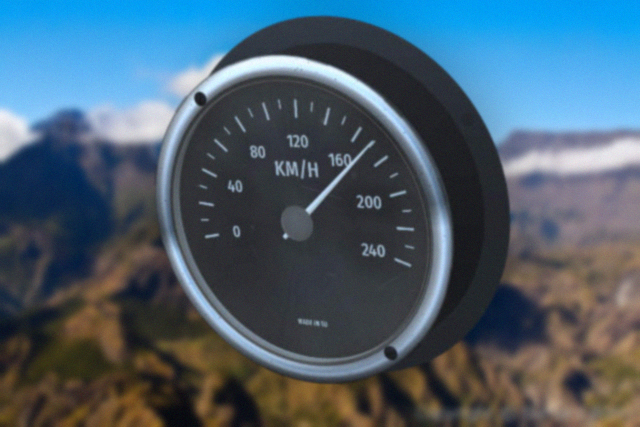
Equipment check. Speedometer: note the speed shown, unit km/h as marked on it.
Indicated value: 170 km/h
